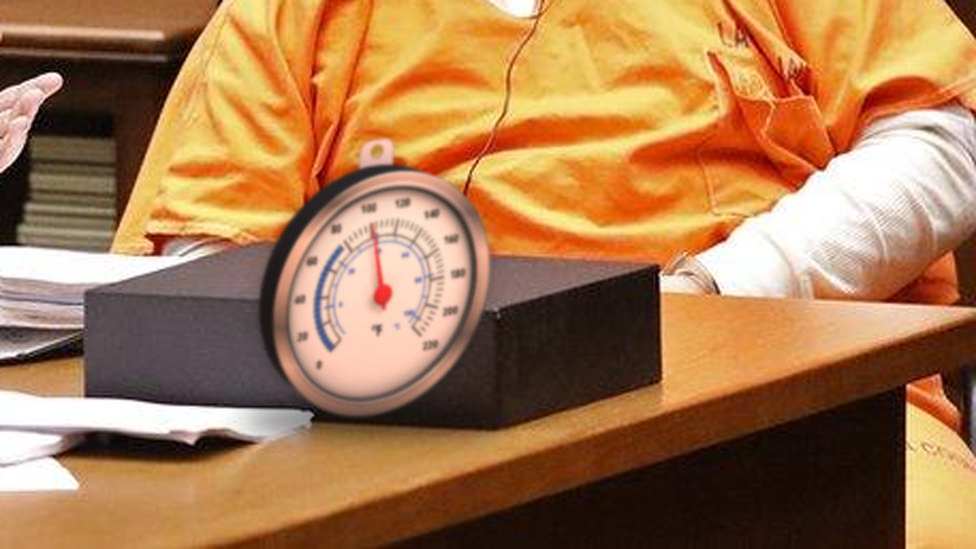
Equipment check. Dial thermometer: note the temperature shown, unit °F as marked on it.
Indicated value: 100 °F
